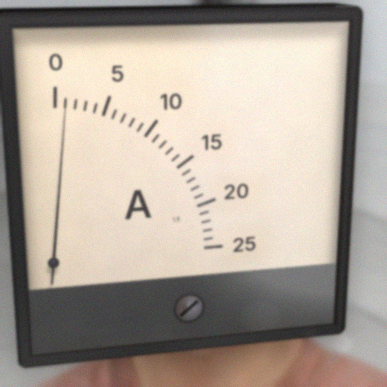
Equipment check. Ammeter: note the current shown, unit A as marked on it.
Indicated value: 1 A
